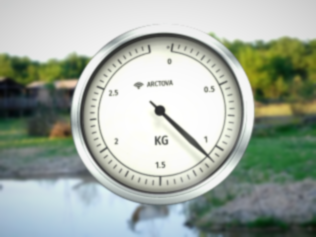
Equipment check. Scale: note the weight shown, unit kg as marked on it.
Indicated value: 1.1 kg
